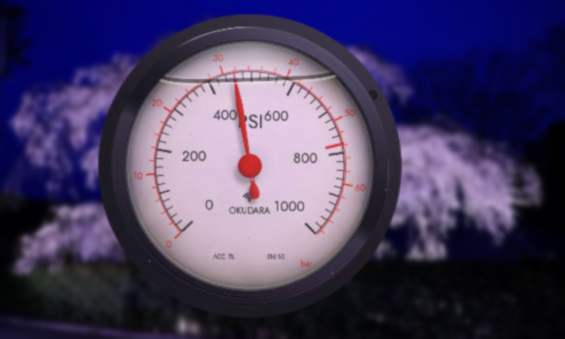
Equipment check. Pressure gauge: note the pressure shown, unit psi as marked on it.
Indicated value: 460 psi
